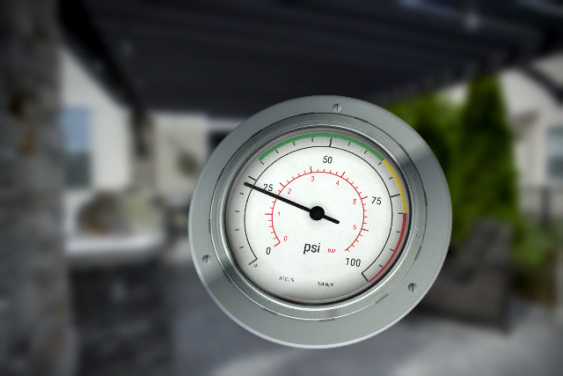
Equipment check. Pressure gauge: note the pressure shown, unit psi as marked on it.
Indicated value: 22.5 psi
